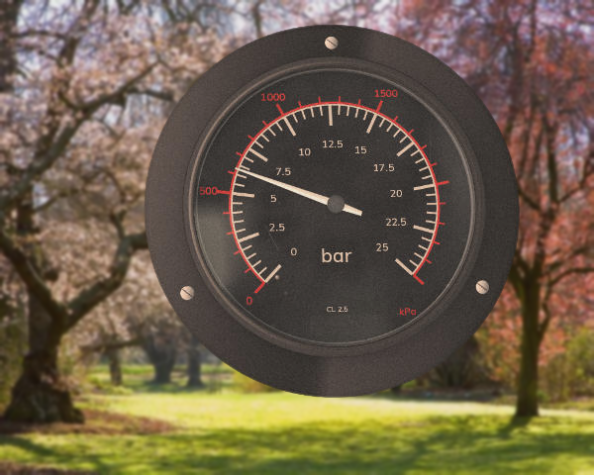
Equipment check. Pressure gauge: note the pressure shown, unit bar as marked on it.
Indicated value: 6.25 bar
